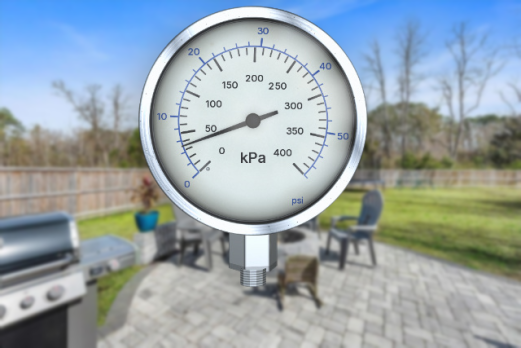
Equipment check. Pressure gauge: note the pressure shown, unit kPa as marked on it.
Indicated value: 35 kPa
